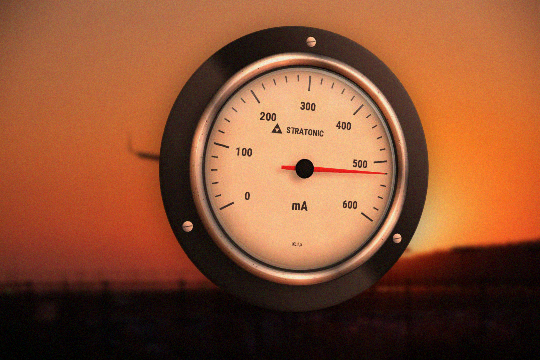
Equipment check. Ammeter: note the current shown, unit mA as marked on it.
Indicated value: 520 mA
